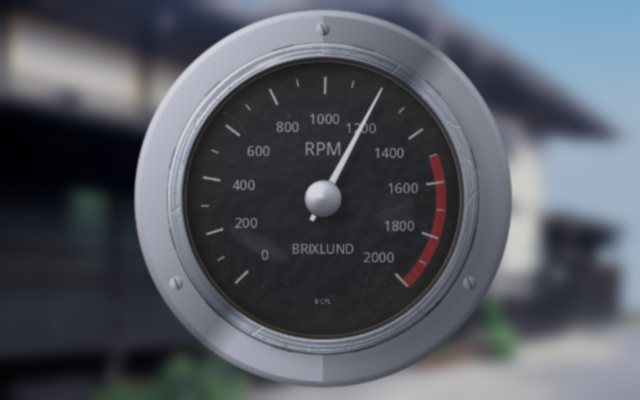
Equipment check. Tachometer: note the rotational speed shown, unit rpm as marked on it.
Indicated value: 1200 rpm
